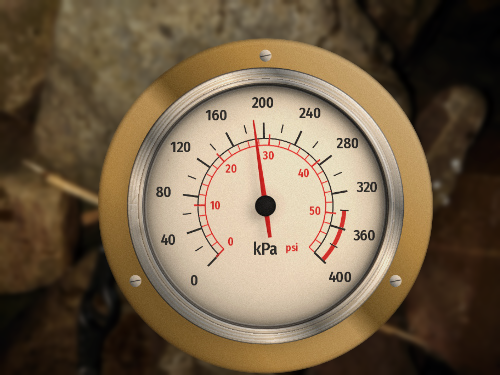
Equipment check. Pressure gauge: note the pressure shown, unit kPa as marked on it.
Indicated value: 190 kPa
